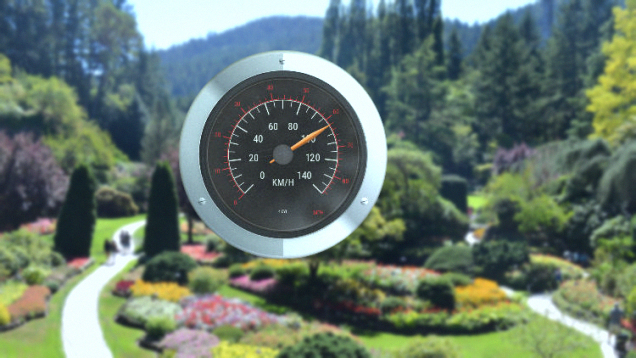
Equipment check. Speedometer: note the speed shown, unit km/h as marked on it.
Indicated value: 100 km/h
